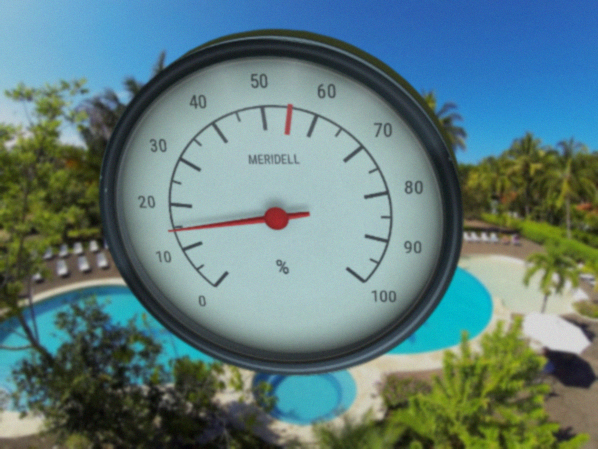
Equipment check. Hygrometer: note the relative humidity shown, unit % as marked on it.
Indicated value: 15 %
